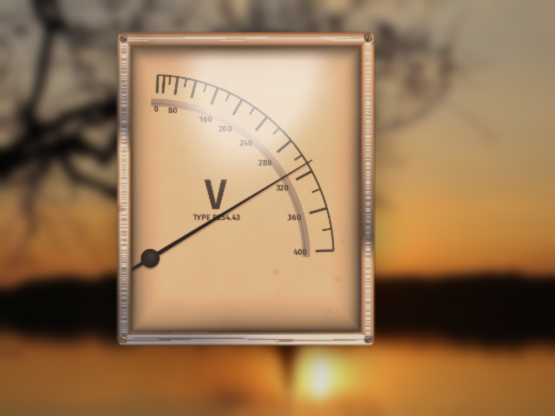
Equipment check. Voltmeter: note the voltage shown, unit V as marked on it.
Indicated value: 310 V
